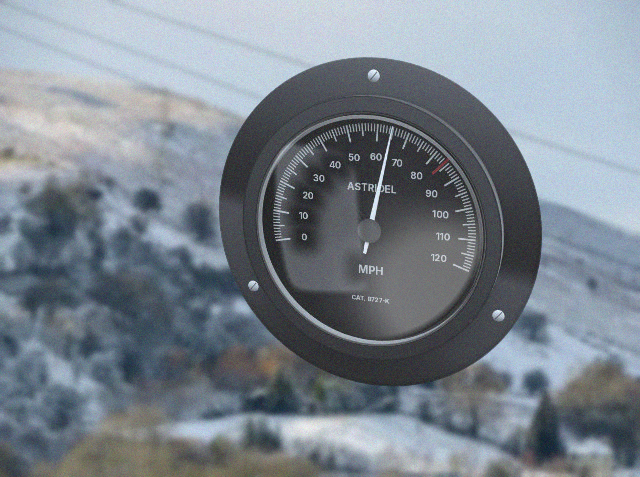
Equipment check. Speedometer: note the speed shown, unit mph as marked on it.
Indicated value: 65 mph
